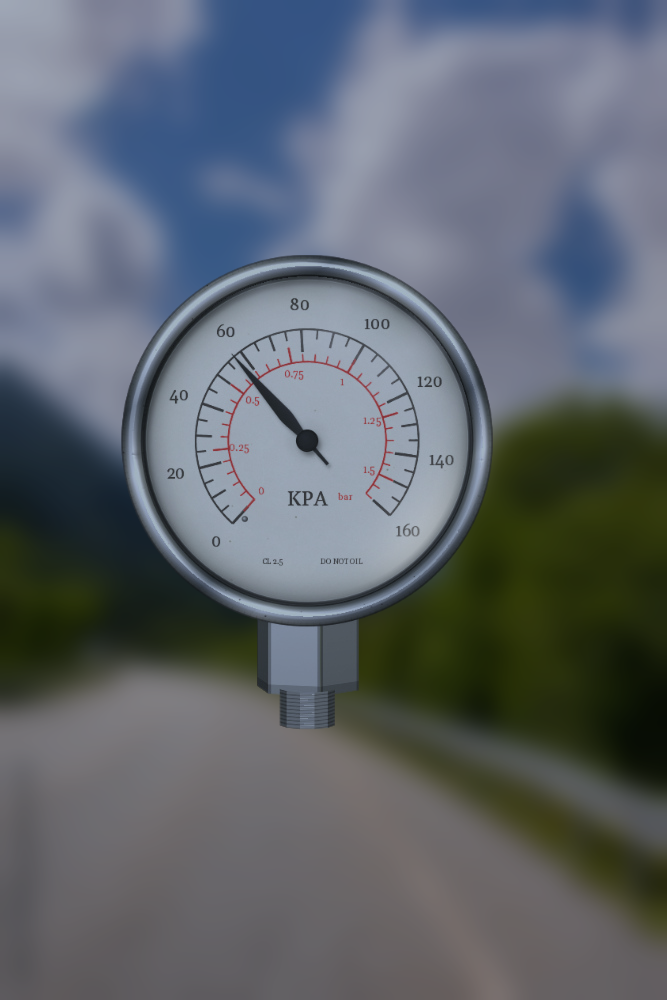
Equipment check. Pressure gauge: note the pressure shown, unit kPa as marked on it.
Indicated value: 57.5 kPa
